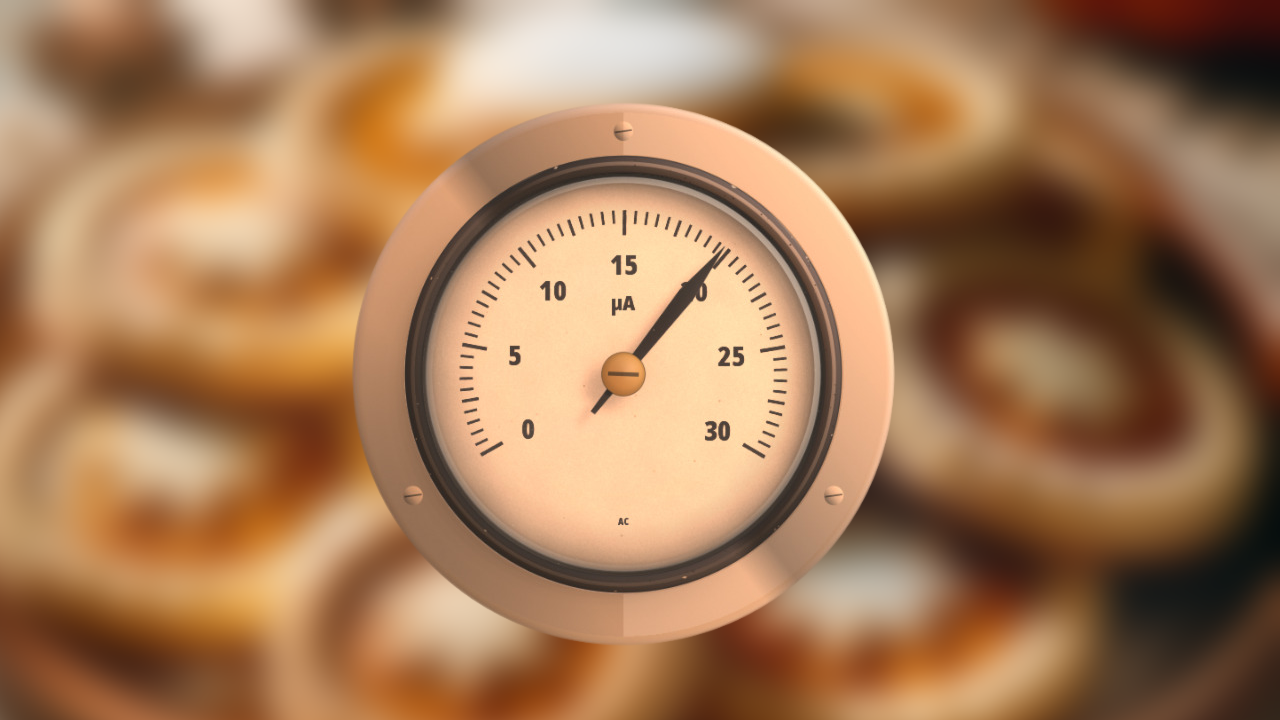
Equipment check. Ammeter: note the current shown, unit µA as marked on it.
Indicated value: 19.75 µA
